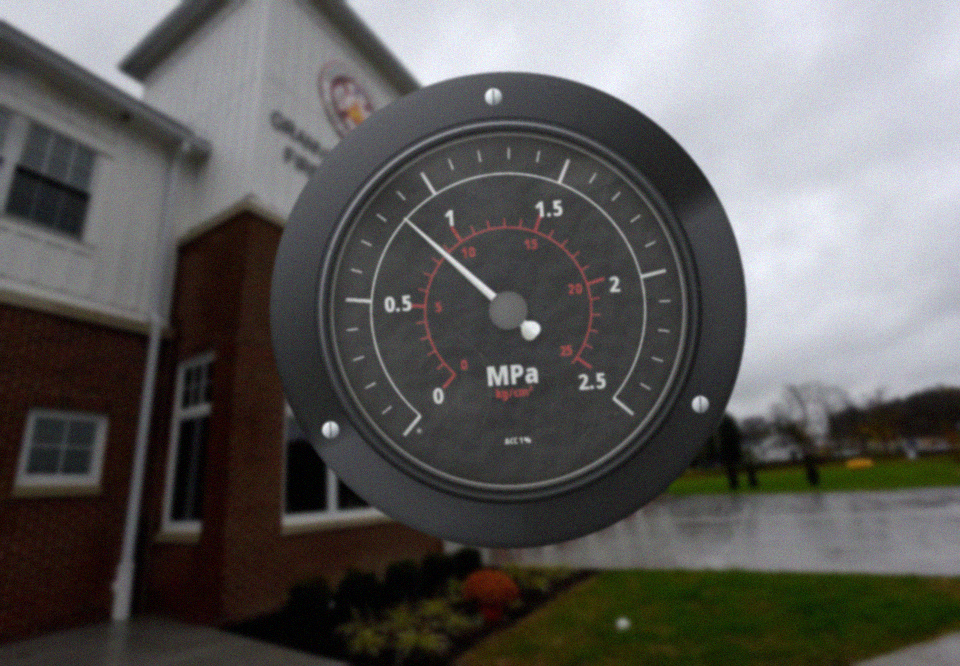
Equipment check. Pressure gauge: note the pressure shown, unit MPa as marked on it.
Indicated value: 0.85 MPa
